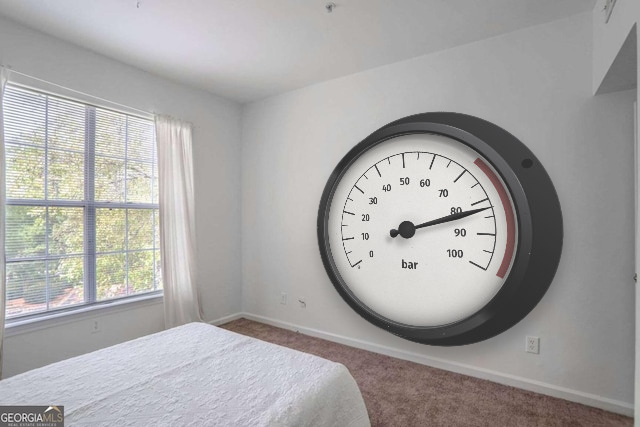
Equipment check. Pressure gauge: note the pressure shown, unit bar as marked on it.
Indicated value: 82.5 bar
